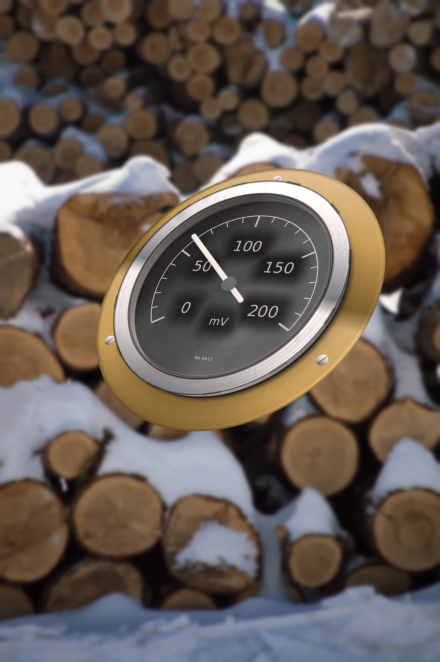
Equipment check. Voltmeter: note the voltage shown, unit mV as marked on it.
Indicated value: 60 mV
